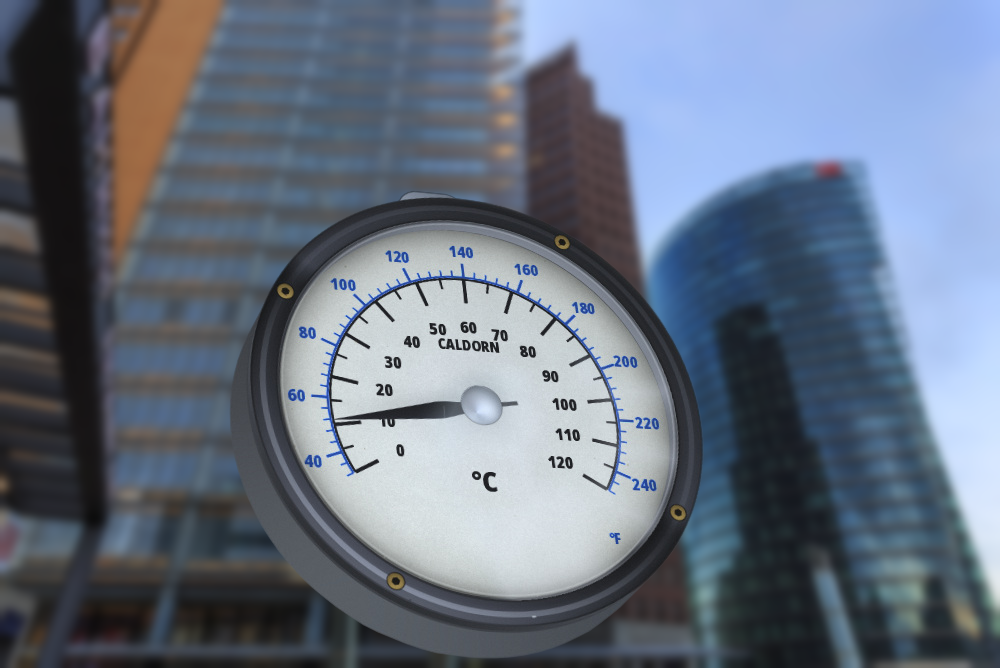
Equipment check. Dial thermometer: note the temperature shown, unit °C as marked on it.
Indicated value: 10 °C
